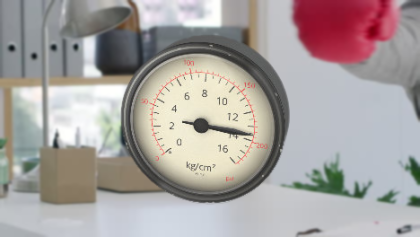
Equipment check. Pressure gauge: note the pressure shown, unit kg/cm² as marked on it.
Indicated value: 13.5 kg/cm²
